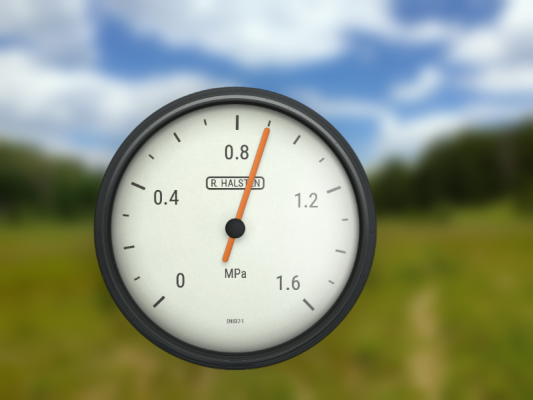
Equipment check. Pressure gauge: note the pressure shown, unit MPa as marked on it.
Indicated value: 0.9 MPa
